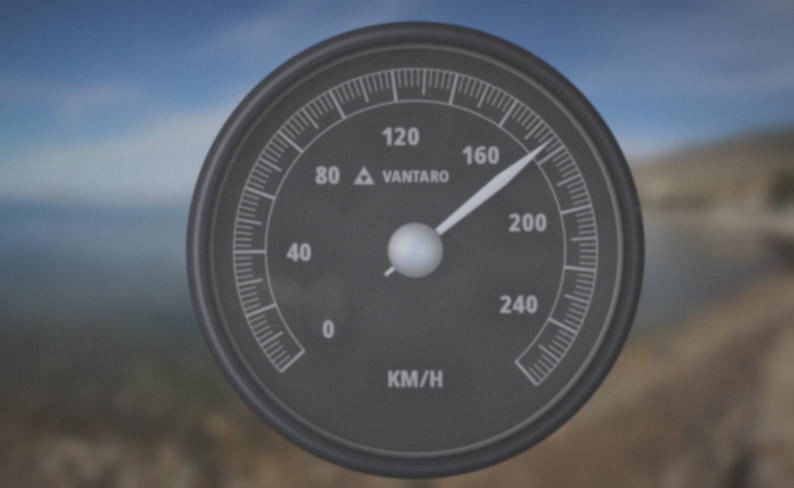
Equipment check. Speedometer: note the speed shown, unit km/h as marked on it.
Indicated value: 176 km/h
